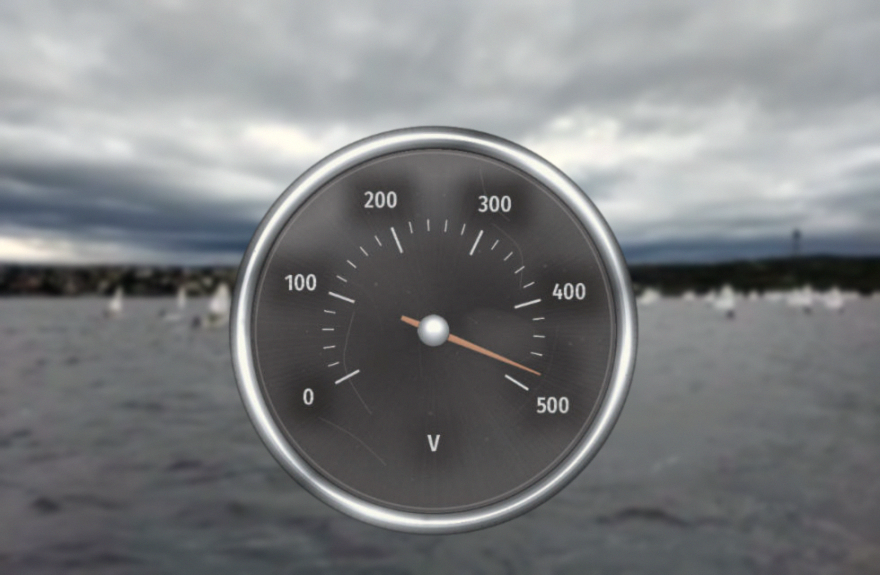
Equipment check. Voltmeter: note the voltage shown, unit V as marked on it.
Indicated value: 480 V
